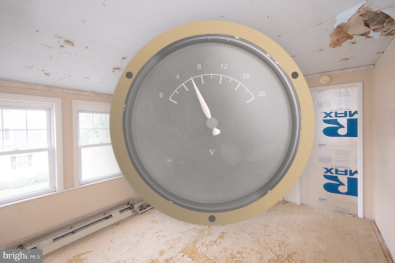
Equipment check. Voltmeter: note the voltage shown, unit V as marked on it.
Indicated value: 6 V
